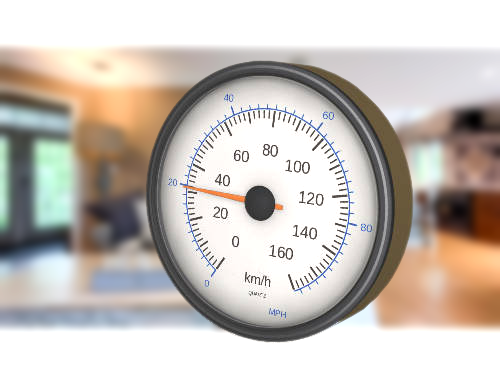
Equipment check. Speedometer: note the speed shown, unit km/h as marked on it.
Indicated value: 32 km/h
